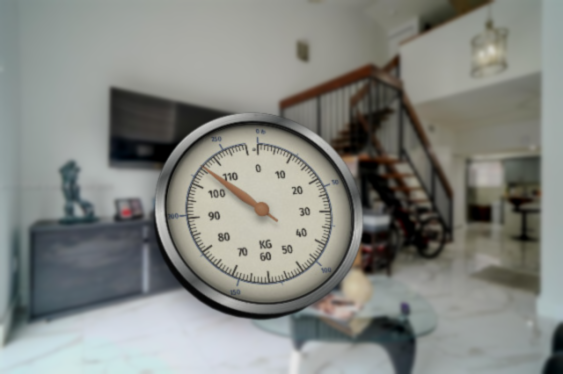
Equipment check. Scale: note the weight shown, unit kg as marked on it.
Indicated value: 105 kg
